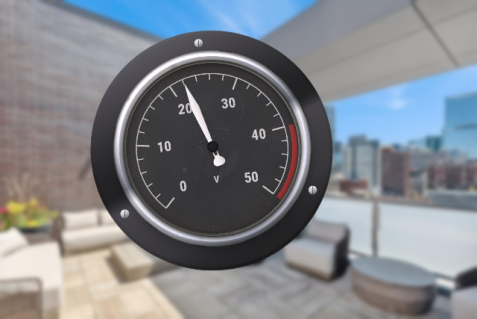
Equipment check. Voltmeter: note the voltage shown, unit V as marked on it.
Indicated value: 22 V
